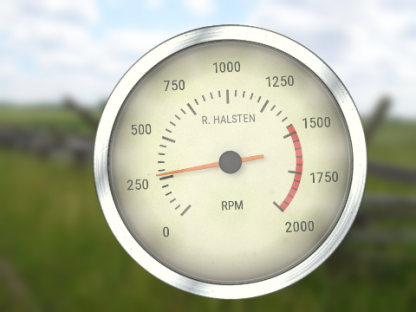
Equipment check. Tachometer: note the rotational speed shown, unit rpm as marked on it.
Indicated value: 275 rpm
